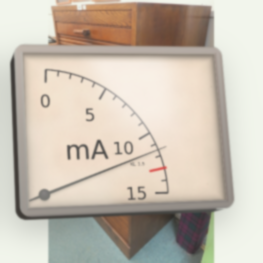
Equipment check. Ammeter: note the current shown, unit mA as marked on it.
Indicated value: 11.5 mA
